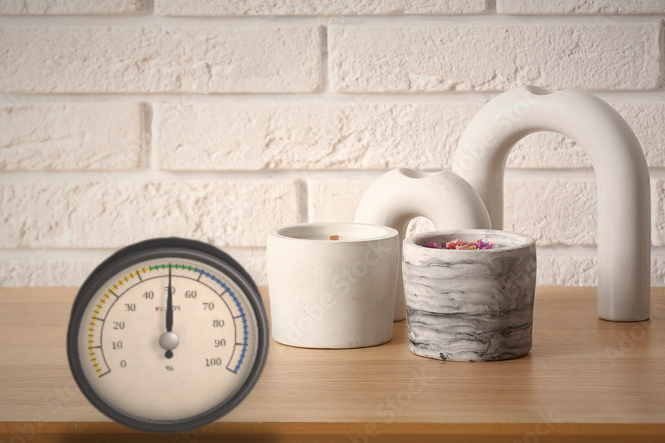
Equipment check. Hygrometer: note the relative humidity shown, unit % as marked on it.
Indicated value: 50 %
